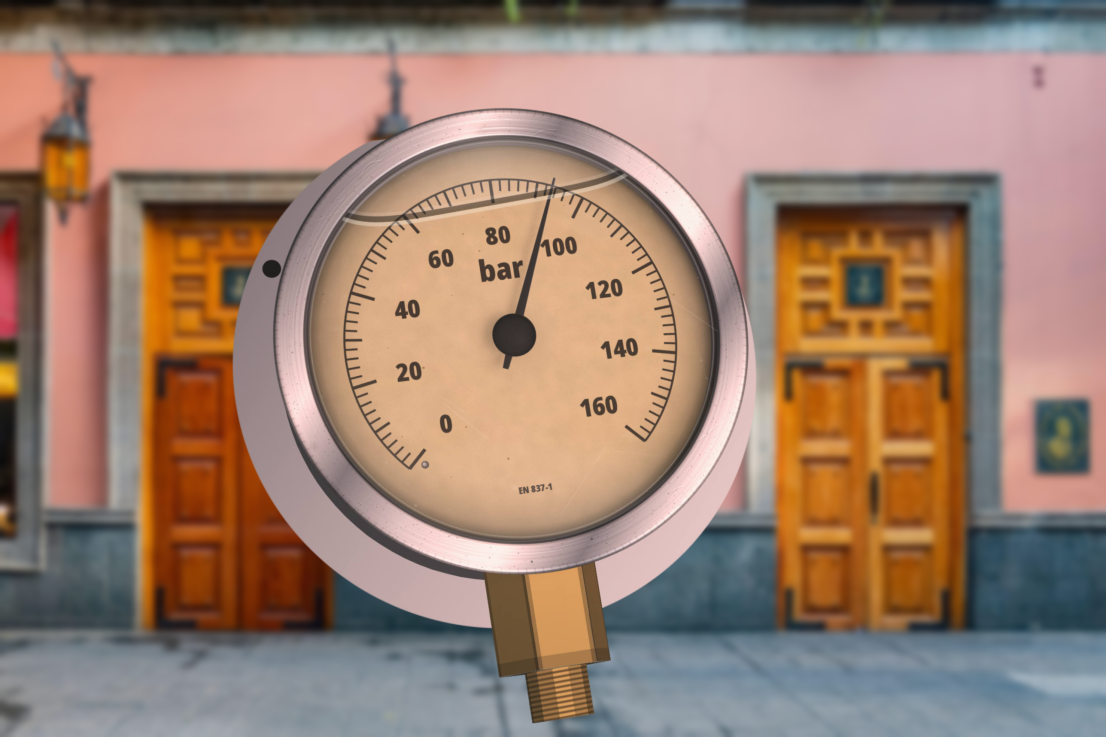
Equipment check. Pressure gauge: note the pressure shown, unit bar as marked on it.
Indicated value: 93 bar
